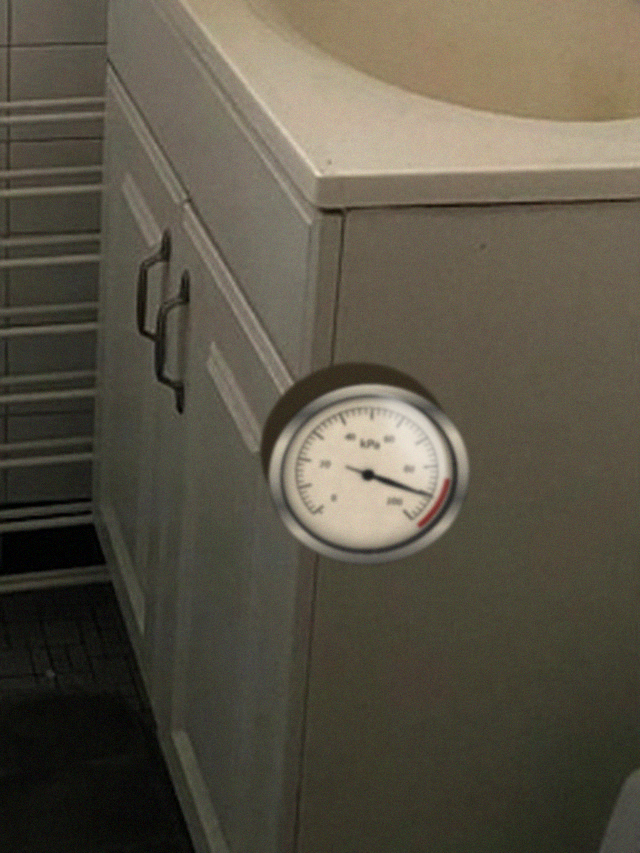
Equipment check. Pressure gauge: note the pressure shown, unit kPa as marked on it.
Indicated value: 90 kPa
